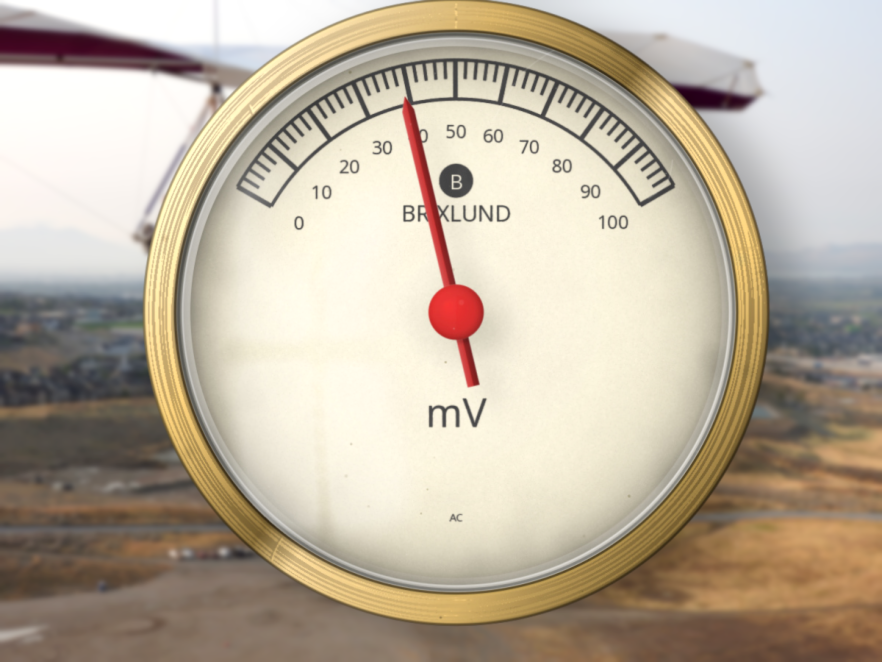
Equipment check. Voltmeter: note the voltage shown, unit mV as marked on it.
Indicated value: 39 mV
